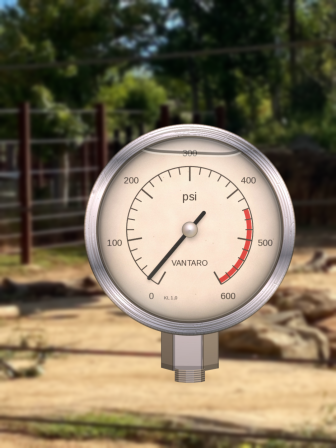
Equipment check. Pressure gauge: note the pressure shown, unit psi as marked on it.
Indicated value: 20 psi
